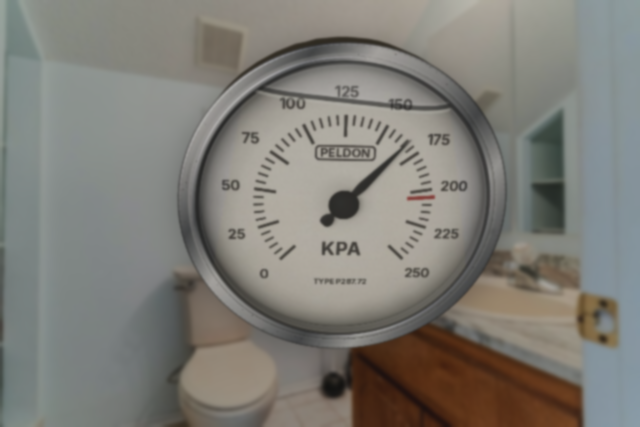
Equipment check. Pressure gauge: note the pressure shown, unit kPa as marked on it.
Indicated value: 165 kPa
